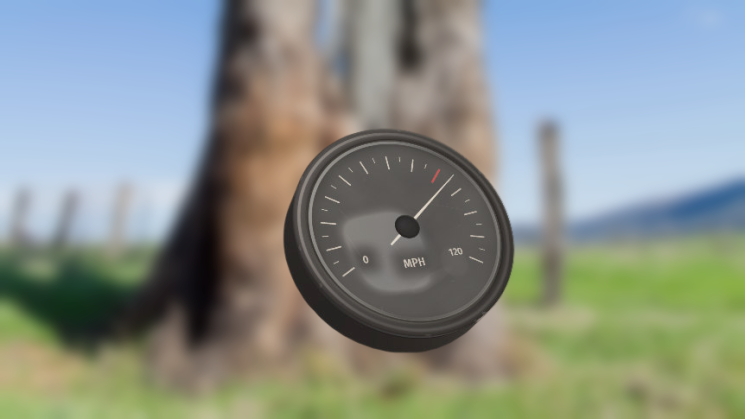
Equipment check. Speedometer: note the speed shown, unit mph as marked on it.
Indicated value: 85 mph
